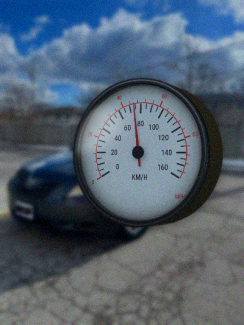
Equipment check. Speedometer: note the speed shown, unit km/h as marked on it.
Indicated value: 75 km/h
